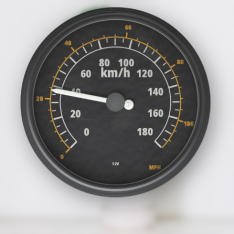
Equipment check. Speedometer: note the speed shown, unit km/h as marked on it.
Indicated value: 37.5 km/h
